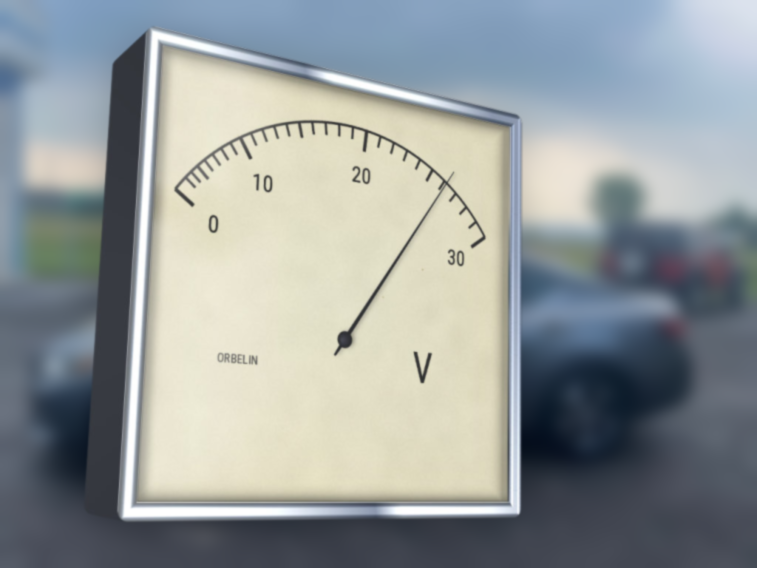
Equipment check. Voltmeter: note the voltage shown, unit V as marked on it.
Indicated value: 26 V
